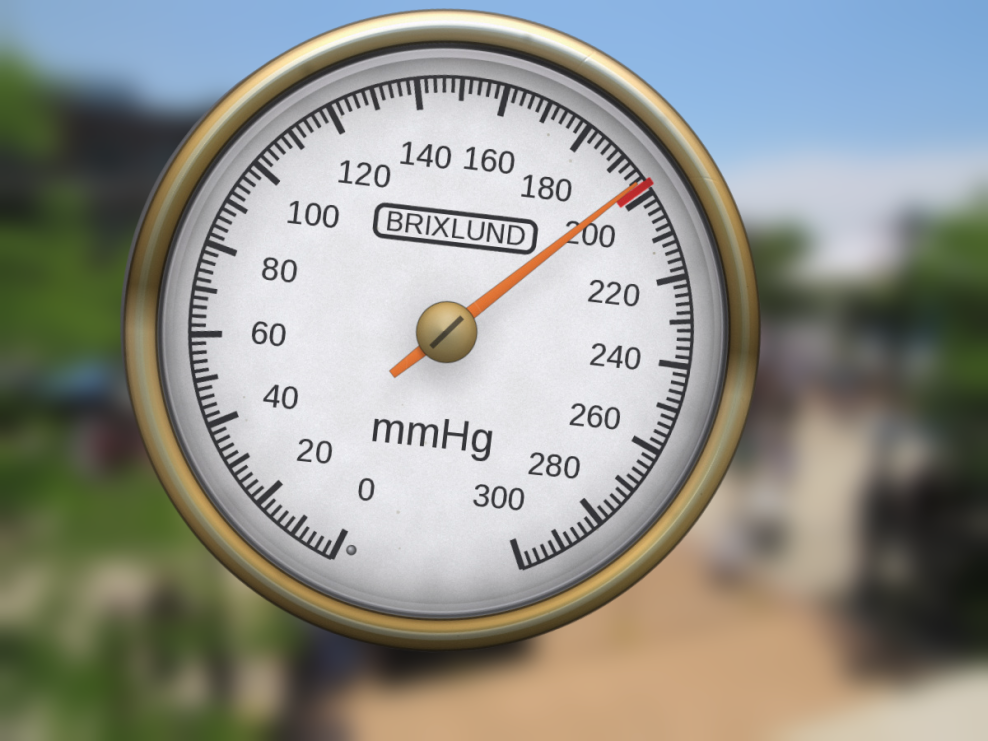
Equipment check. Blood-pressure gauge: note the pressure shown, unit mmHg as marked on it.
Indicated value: 196 mmHg
